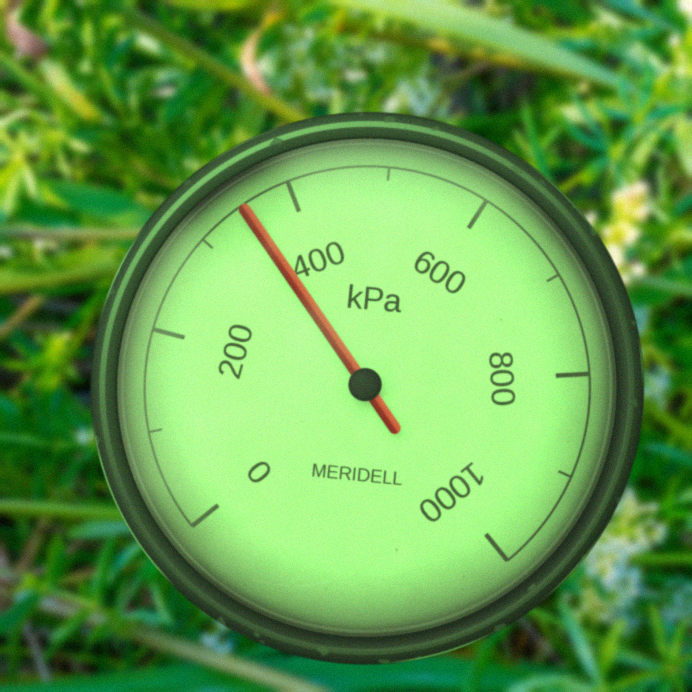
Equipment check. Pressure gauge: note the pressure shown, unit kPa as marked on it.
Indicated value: 350 kPa
